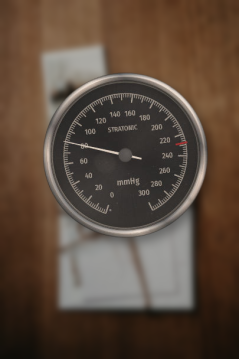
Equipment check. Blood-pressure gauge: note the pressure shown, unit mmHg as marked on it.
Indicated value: 80 mmHg
